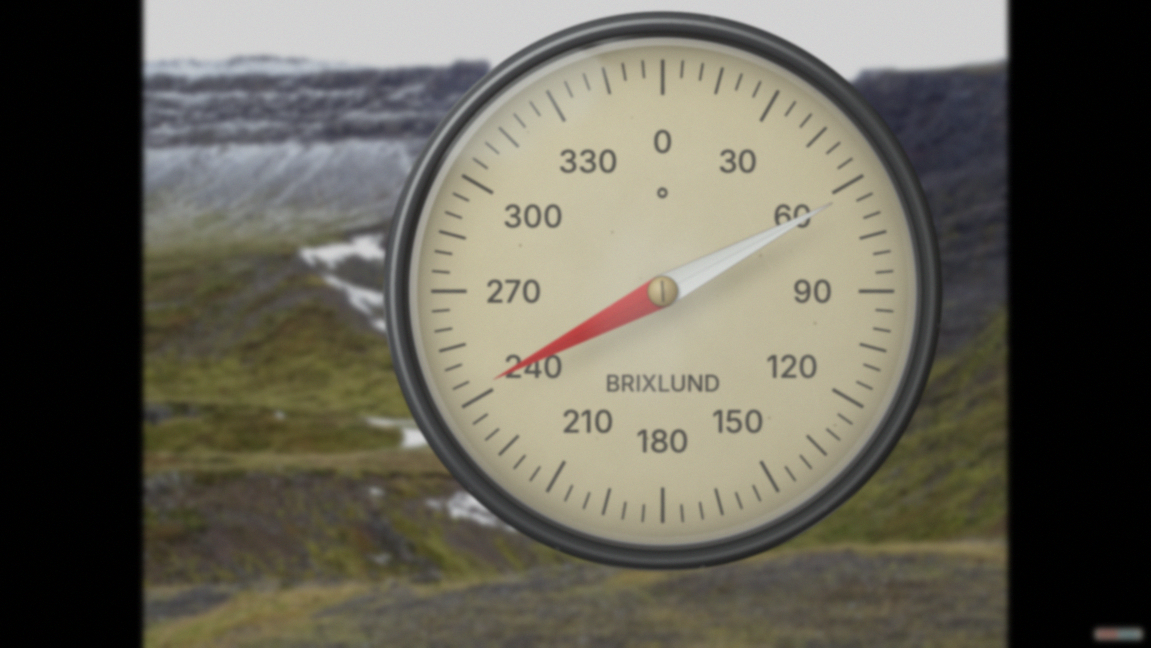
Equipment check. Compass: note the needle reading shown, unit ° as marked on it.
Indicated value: 242.5 °
